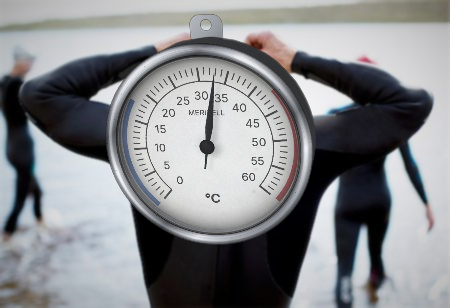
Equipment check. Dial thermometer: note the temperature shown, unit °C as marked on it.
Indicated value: 33 °C
